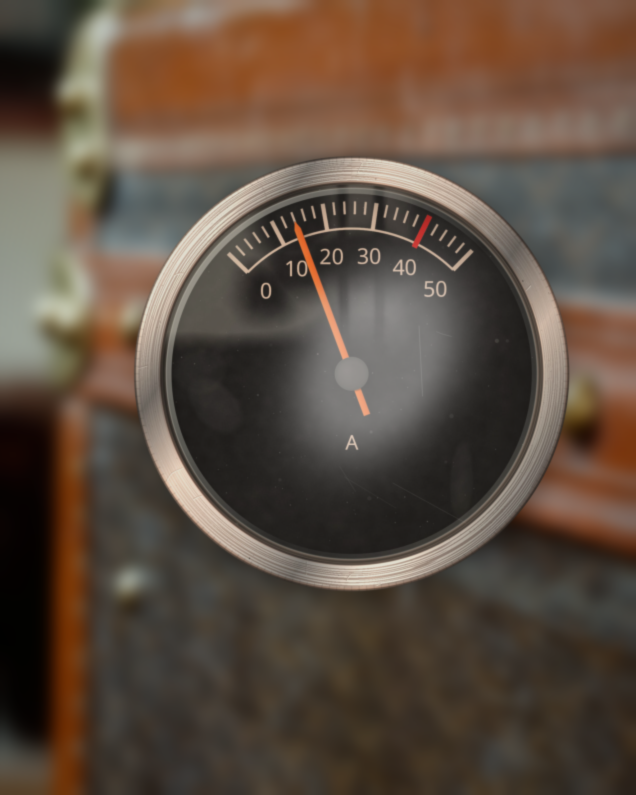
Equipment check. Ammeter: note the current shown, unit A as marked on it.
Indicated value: 14 A
